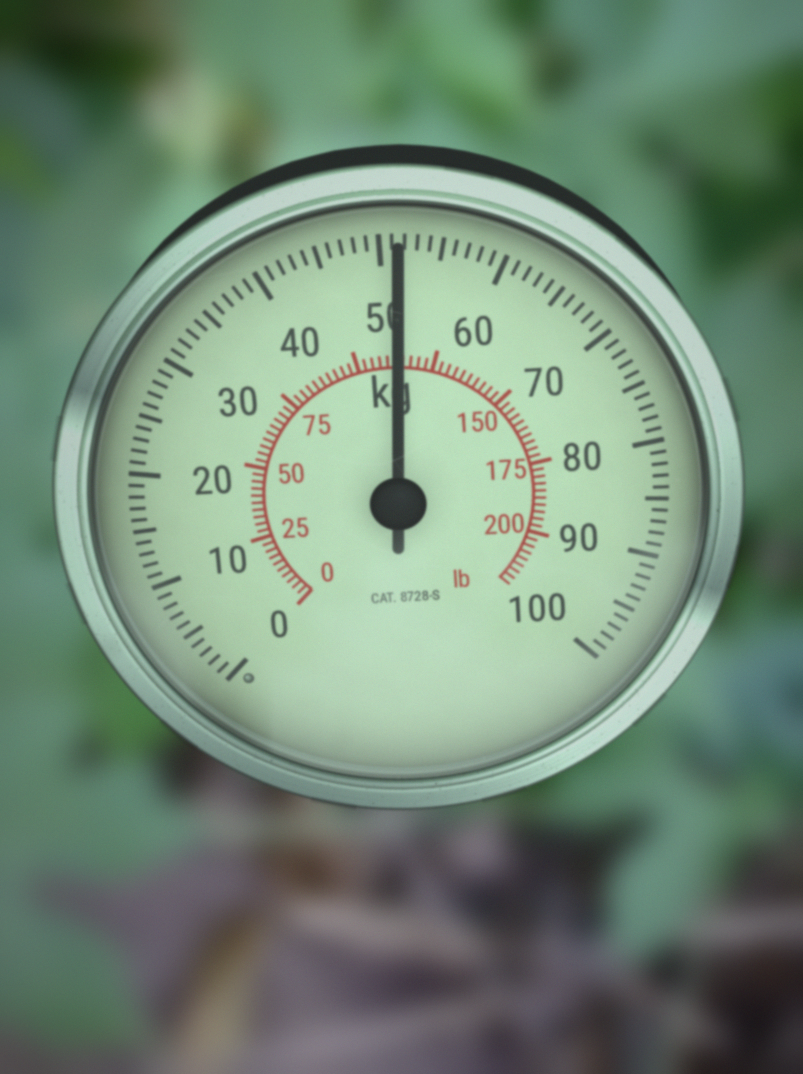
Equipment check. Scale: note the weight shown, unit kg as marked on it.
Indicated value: 51.5 kg
